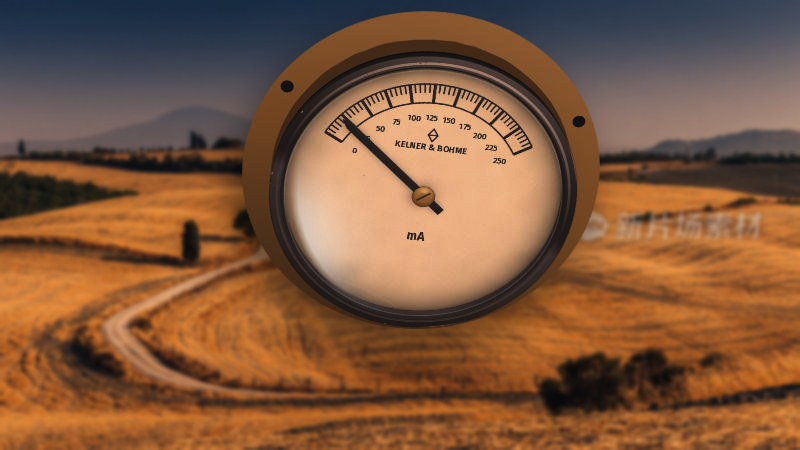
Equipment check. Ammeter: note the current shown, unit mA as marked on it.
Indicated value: 25 mA
